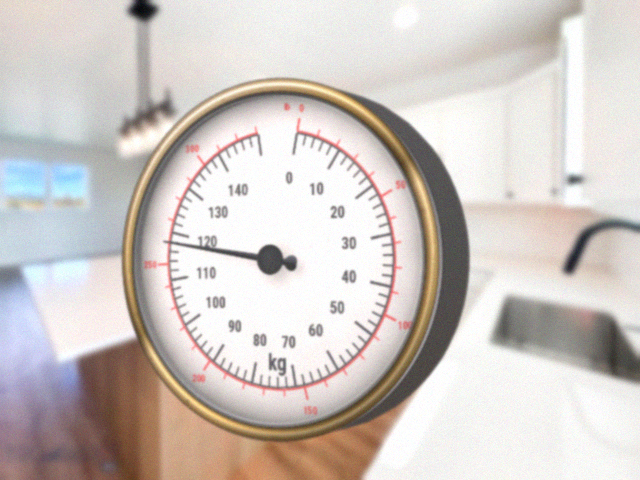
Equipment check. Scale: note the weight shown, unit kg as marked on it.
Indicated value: 118 kg
